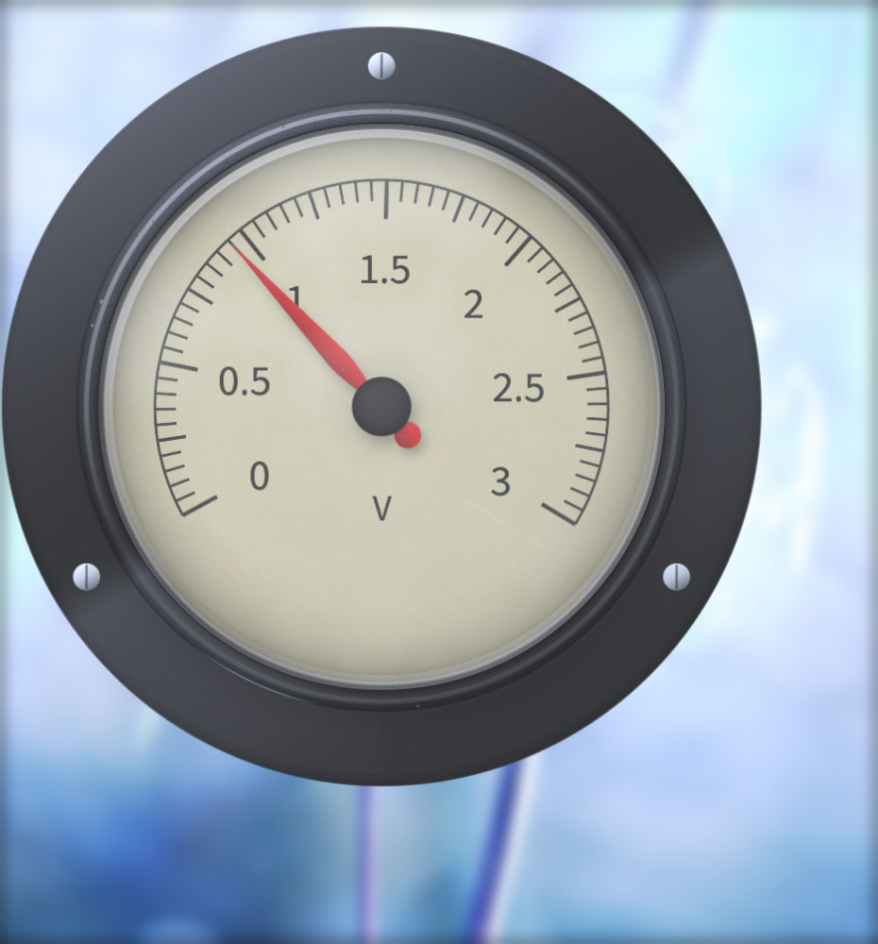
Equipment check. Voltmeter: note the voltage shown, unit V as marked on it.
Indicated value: 0.95 V
